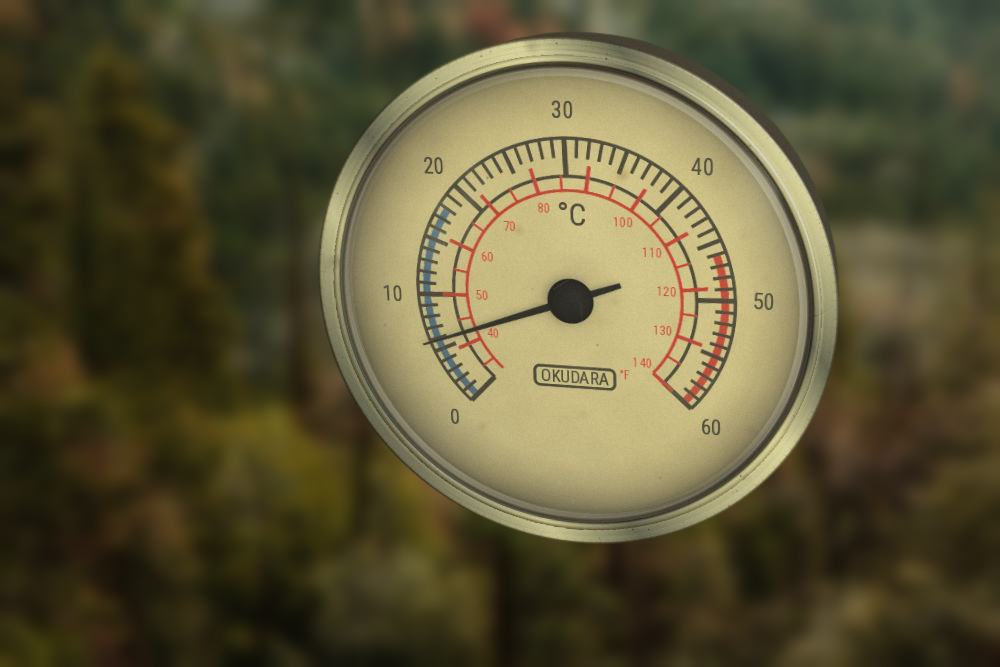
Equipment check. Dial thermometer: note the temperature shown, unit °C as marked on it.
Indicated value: 6 °C
